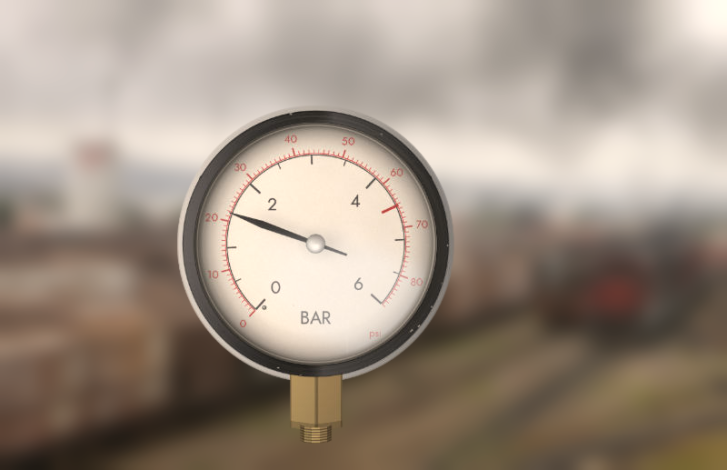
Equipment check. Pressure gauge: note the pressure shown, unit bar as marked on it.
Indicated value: 1.5 bar
